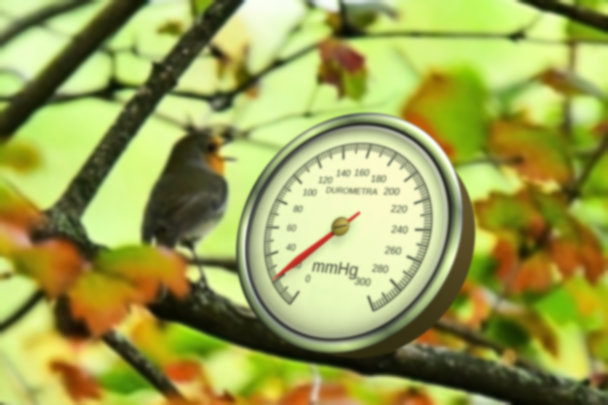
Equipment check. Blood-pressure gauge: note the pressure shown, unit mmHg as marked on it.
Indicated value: 20 mmHg
